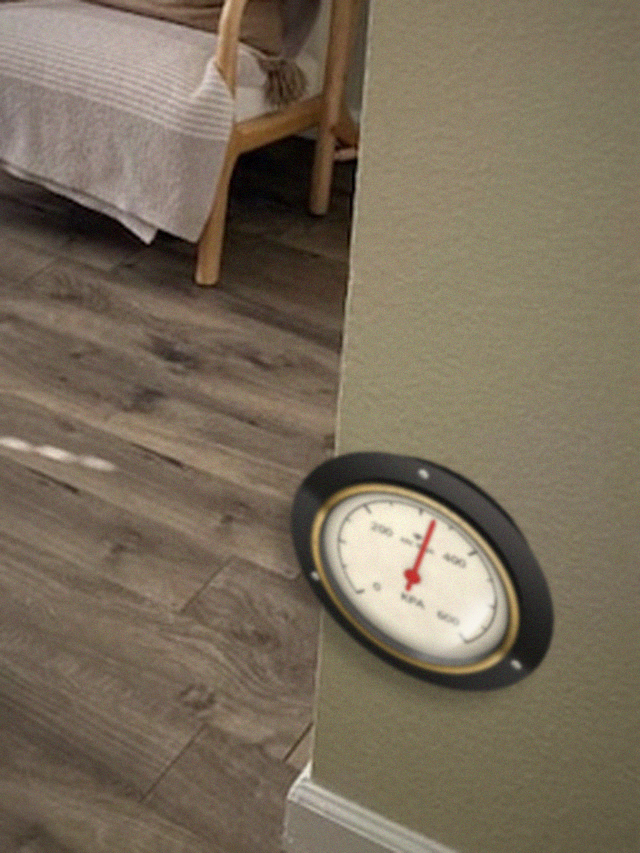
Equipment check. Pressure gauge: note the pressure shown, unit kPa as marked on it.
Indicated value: 325 kPa
